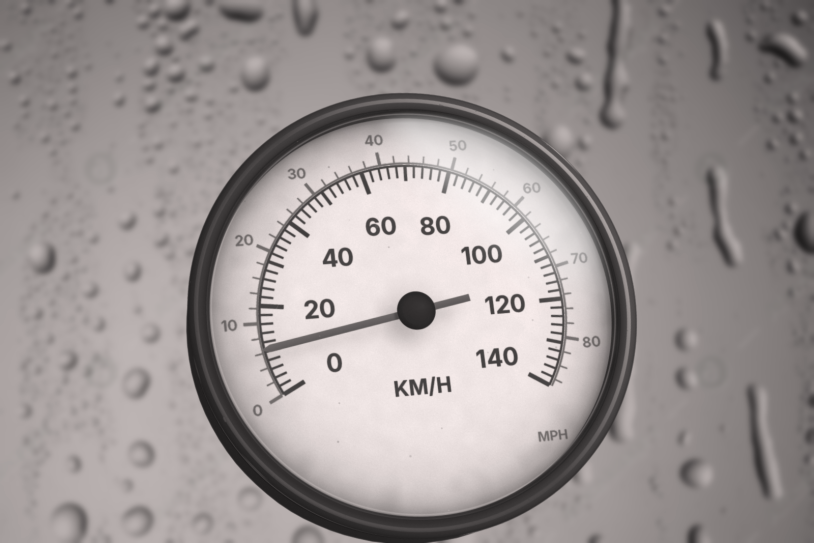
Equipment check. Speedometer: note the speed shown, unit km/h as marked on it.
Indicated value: 10 km/h
